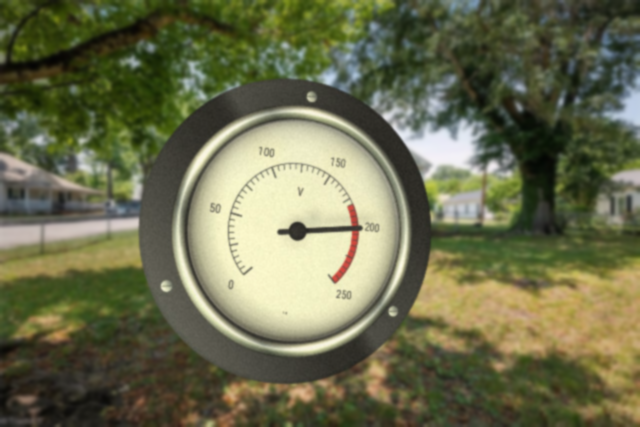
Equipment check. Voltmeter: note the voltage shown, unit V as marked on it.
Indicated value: 200 V
